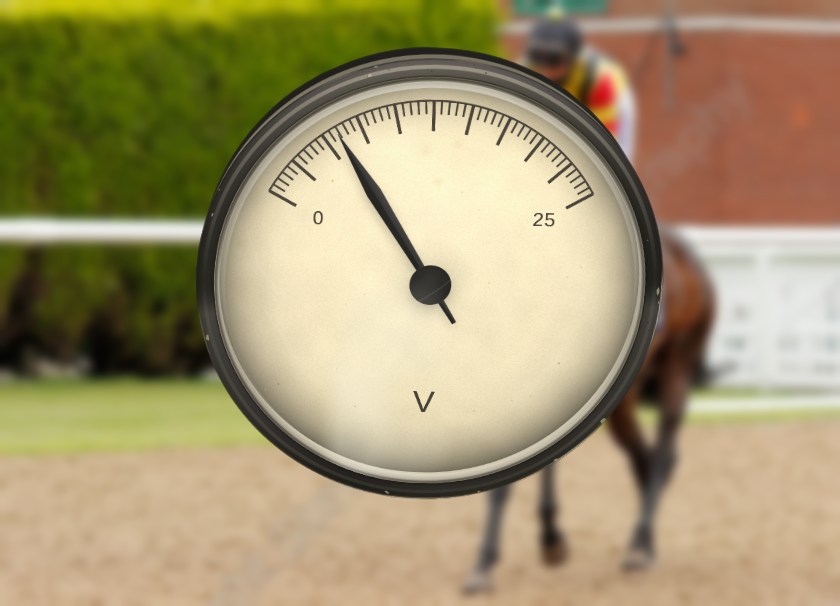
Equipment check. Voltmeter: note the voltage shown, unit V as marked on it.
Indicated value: 6 V
